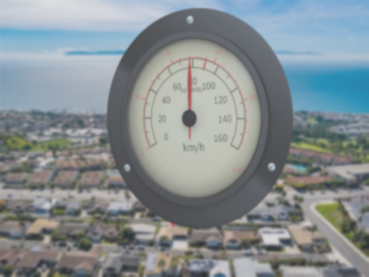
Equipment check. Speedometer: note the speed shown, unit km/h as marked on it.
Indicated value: 80 km/h
